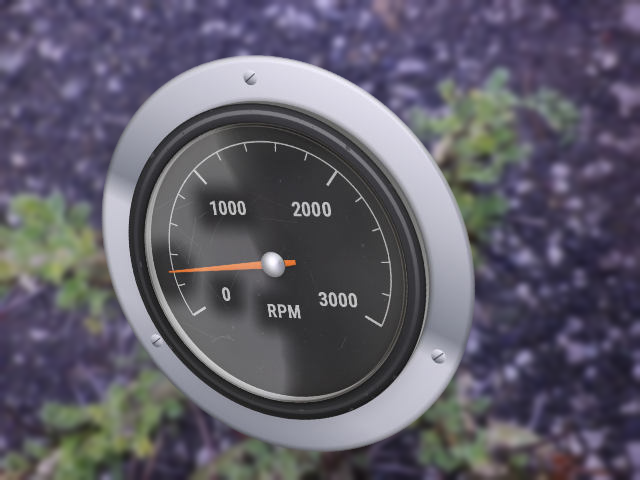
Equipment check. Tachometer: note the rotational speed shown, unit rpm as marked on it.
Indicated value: 300 rpm
